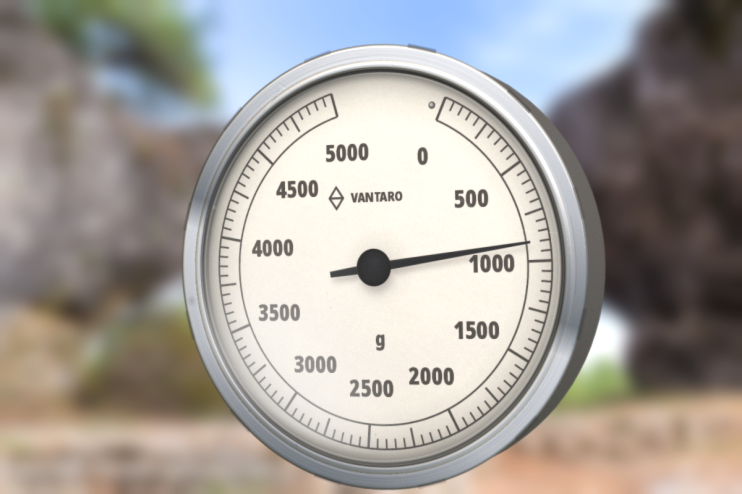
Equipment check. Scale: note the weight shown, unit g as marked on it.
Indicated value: 900 g
